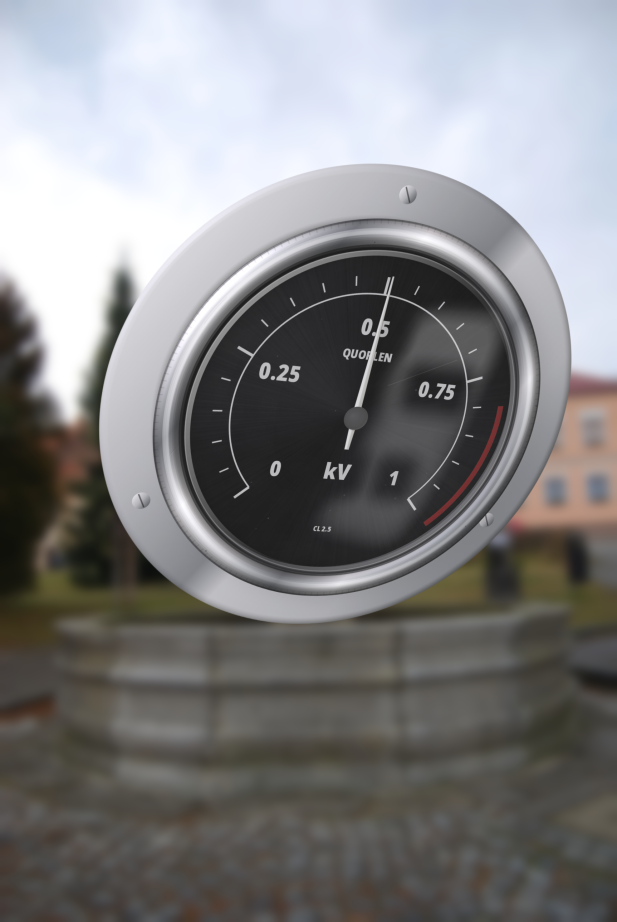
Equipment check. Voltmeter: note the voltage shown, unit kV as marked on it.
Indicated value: 0.5 kV
